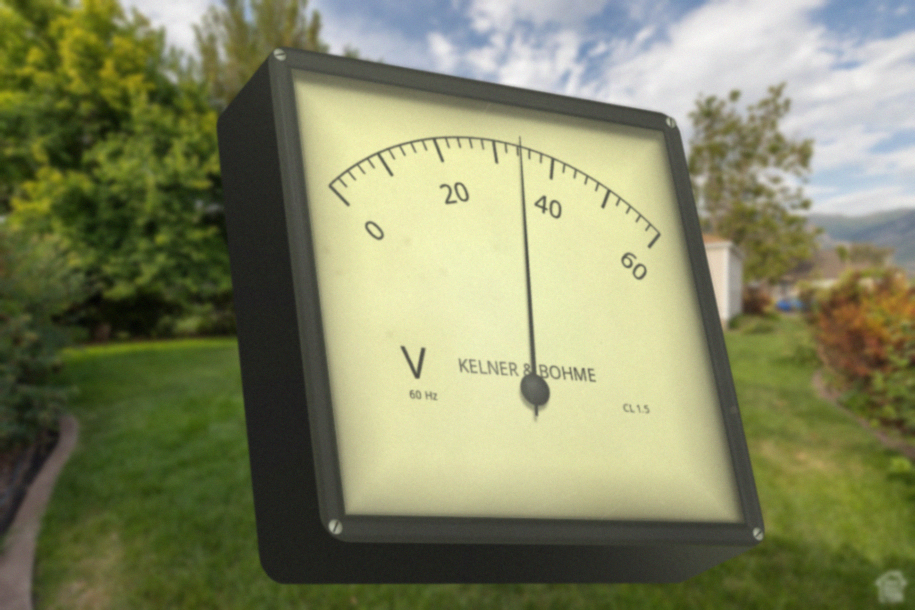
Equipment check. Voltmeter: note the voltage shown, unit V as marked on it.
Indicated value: 34 V
